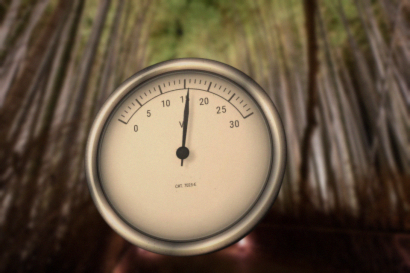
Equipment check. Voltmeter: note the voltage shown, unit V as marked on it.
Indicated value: 16 V
